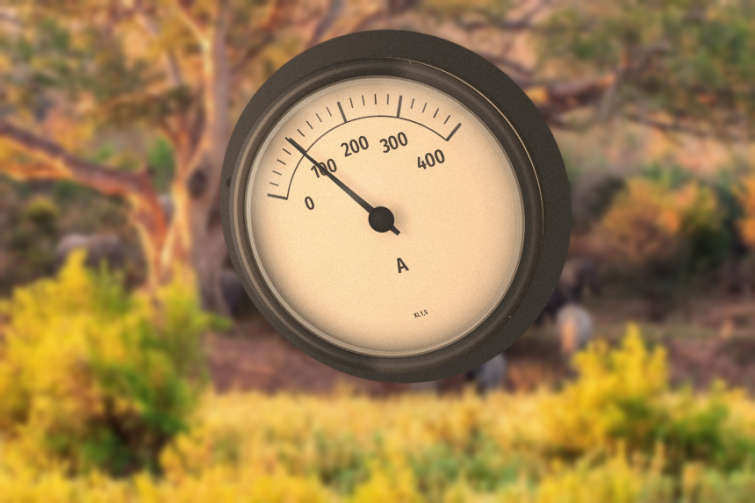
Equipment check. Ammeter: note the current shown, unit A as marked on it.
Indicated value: 100 A
